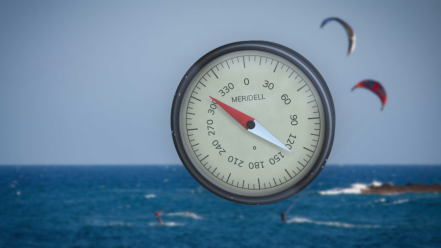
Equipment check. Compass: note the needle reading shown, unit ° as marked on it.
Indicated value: 310 °
